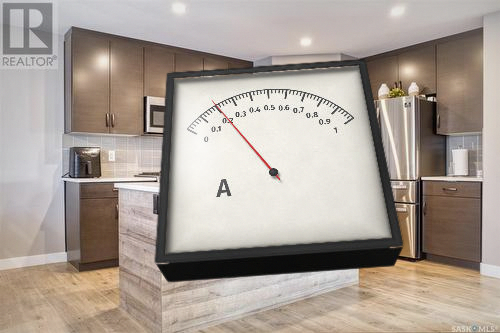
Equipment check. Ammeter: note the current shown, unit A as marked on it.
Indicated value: 0.2 A
